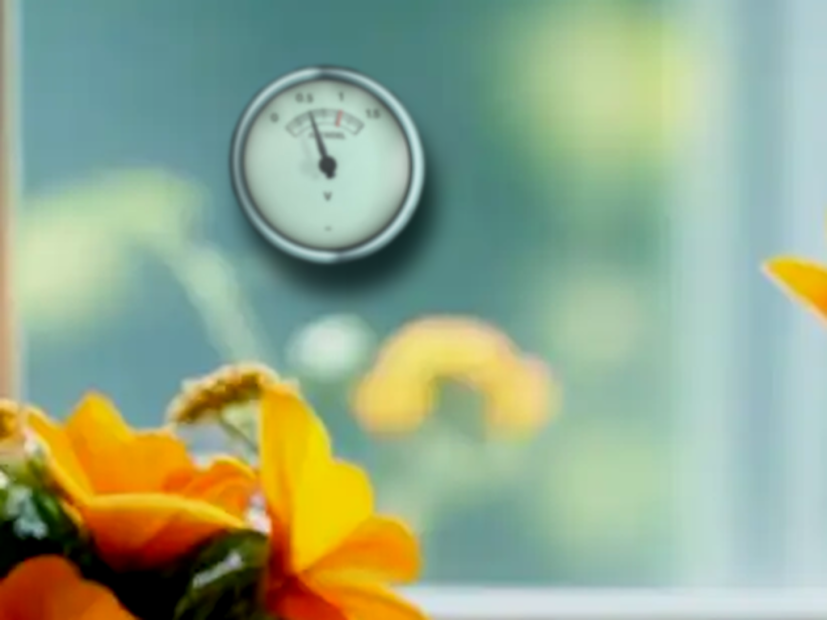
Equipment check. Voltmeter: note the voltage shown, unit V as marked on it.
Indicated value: 0.5 V
